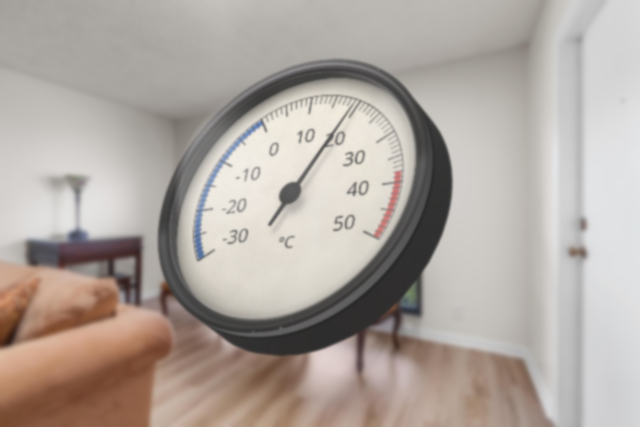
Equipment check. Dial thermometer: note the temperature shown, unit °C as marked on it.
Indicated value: 20 °C
